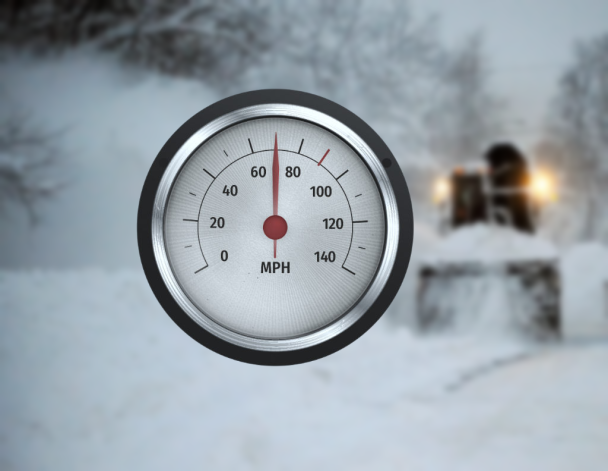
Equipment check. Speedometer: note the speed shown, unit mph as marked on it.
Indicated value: 70 mph
